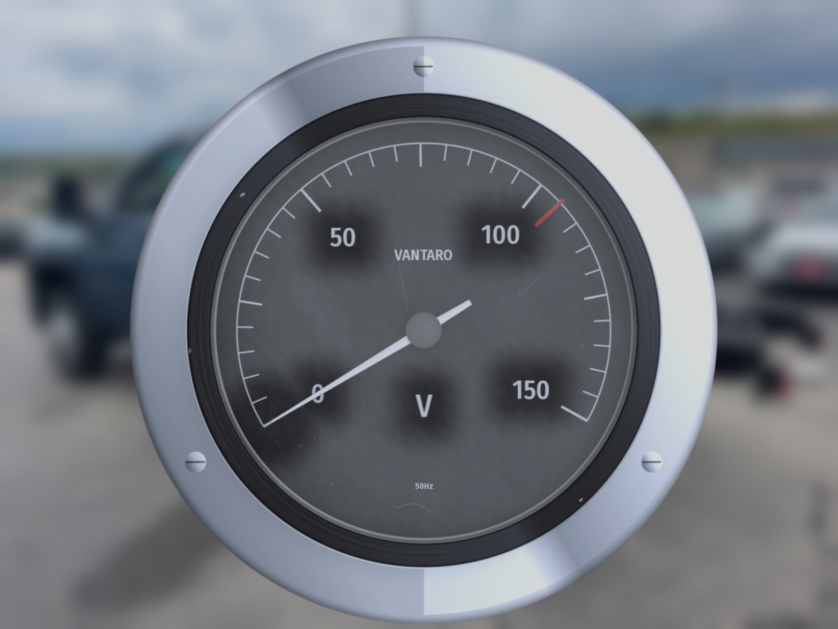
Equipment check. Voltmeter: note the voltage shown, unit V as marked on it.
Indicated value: 0 V
